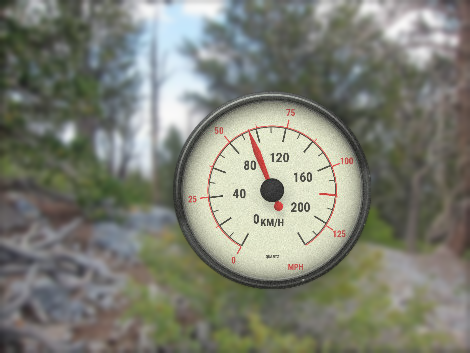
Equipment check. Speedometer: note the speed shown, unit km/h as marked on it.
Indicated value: 95 km/h
